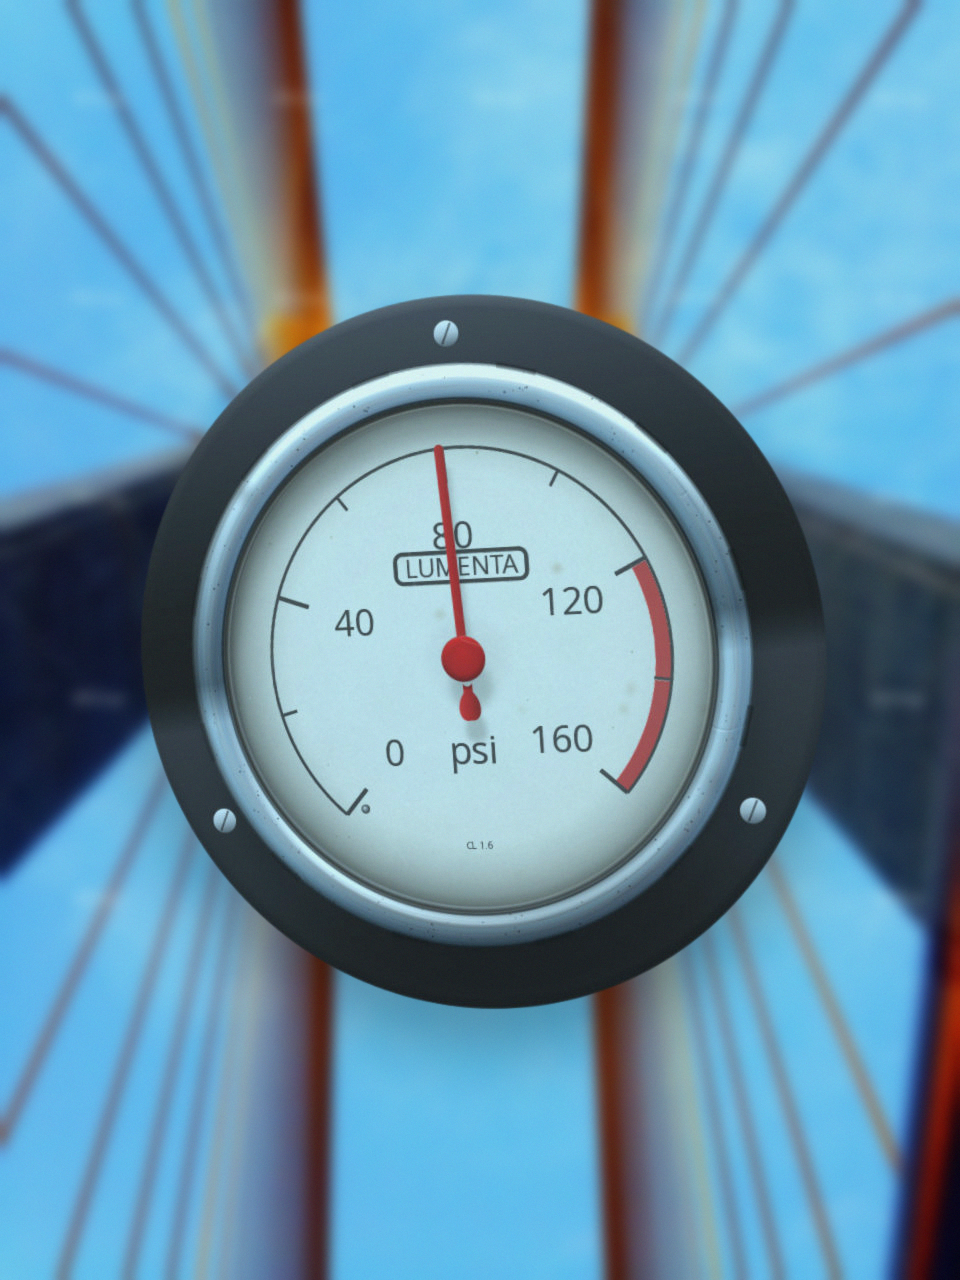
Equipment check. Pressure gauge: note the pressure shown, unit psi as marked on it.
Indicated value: 80 psi
